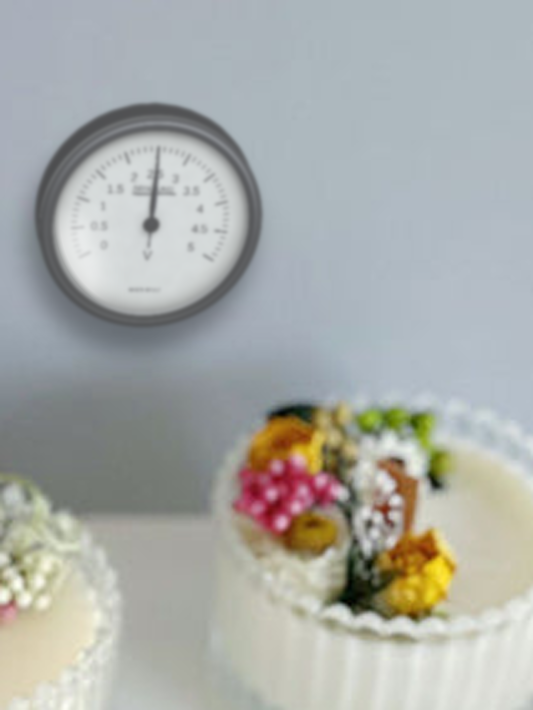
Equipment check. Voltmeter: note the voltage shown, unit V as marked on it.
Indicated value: 2.5 V
